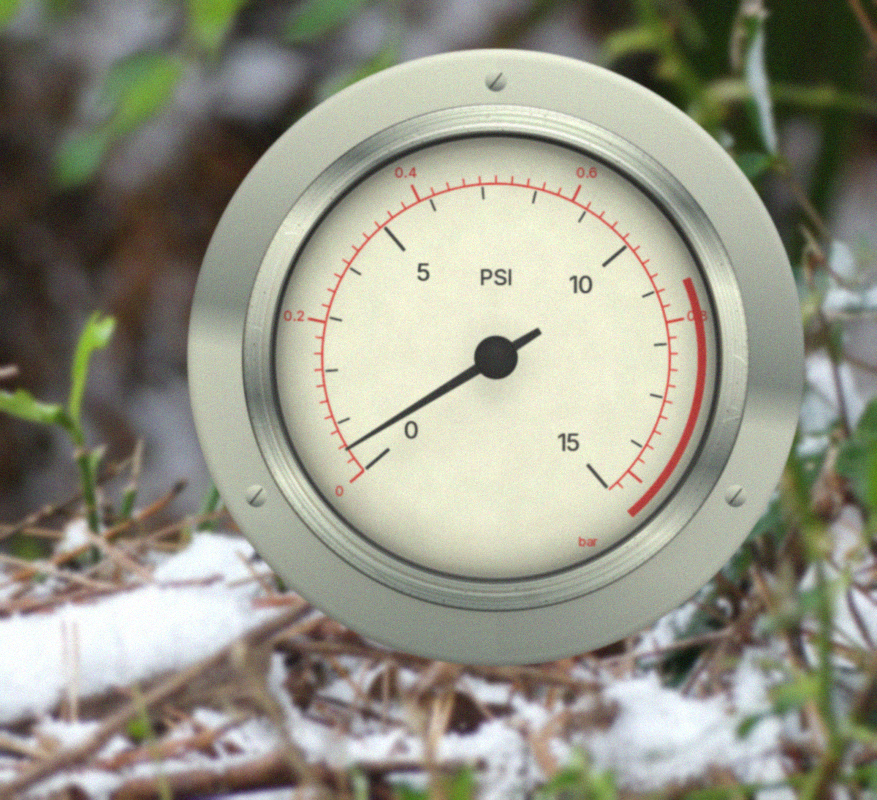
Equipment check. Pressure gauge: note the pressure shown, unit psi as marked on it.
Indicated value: 0.5 psi
